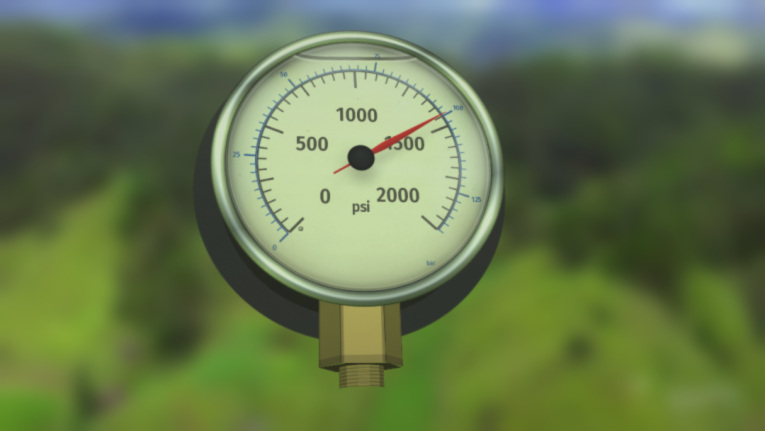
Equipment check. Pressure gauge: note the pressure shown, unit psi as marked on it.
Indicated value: 1450 psi
